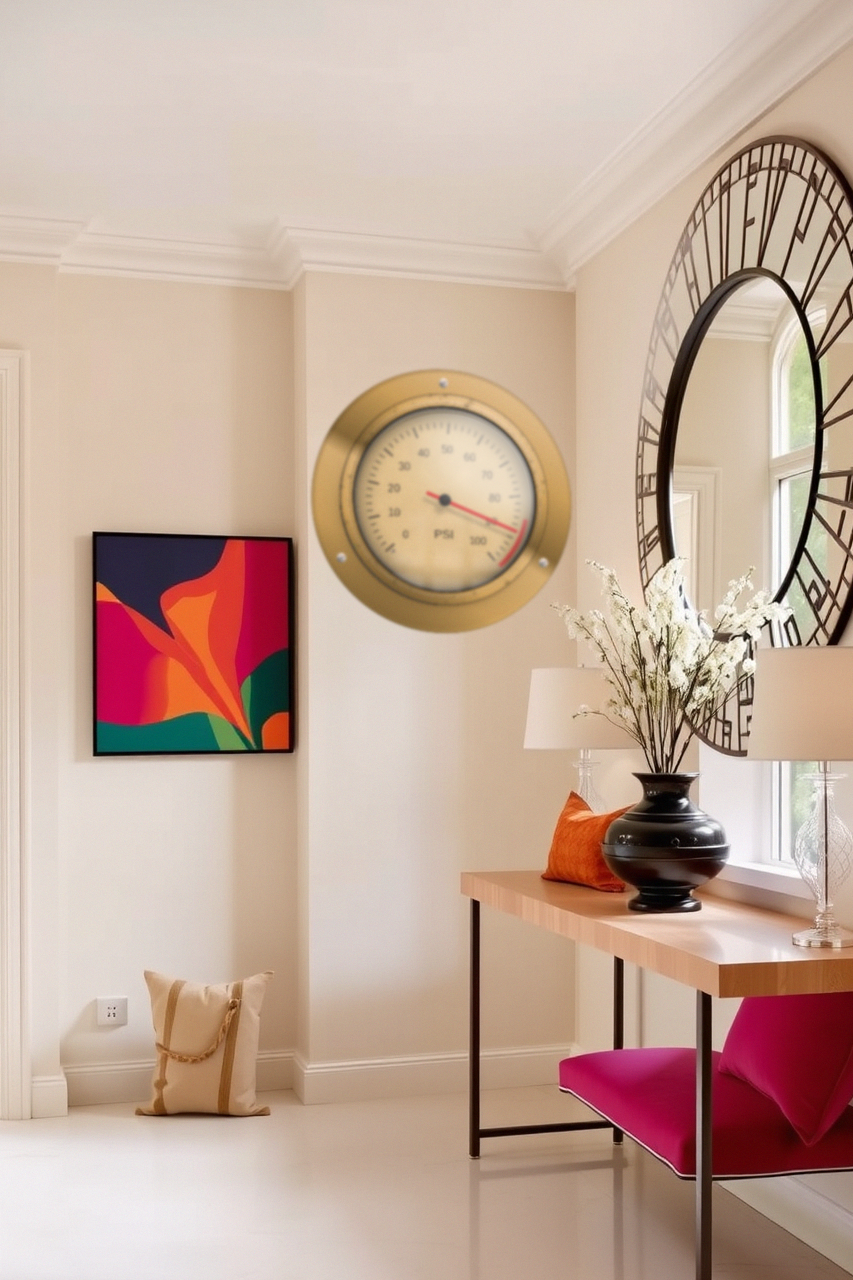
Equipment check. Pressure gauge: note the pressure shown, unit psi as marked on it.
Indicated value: 90 psi
